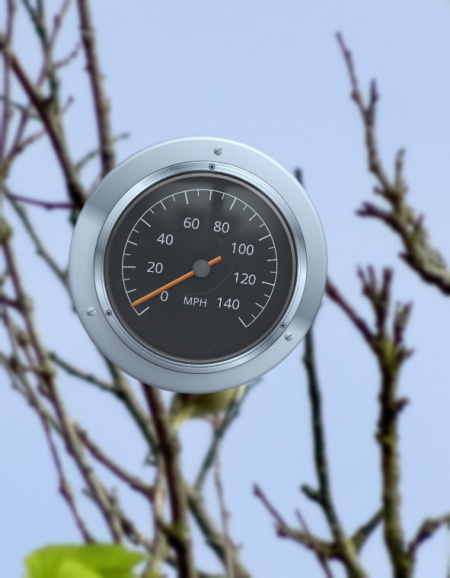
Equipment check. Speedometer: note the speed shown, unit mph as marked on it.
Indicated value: 5 mph
